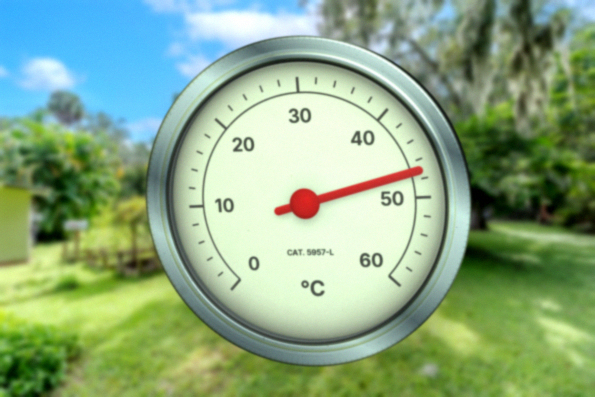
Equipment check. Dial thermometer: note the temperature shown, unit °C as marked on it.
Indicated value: 47 °C
